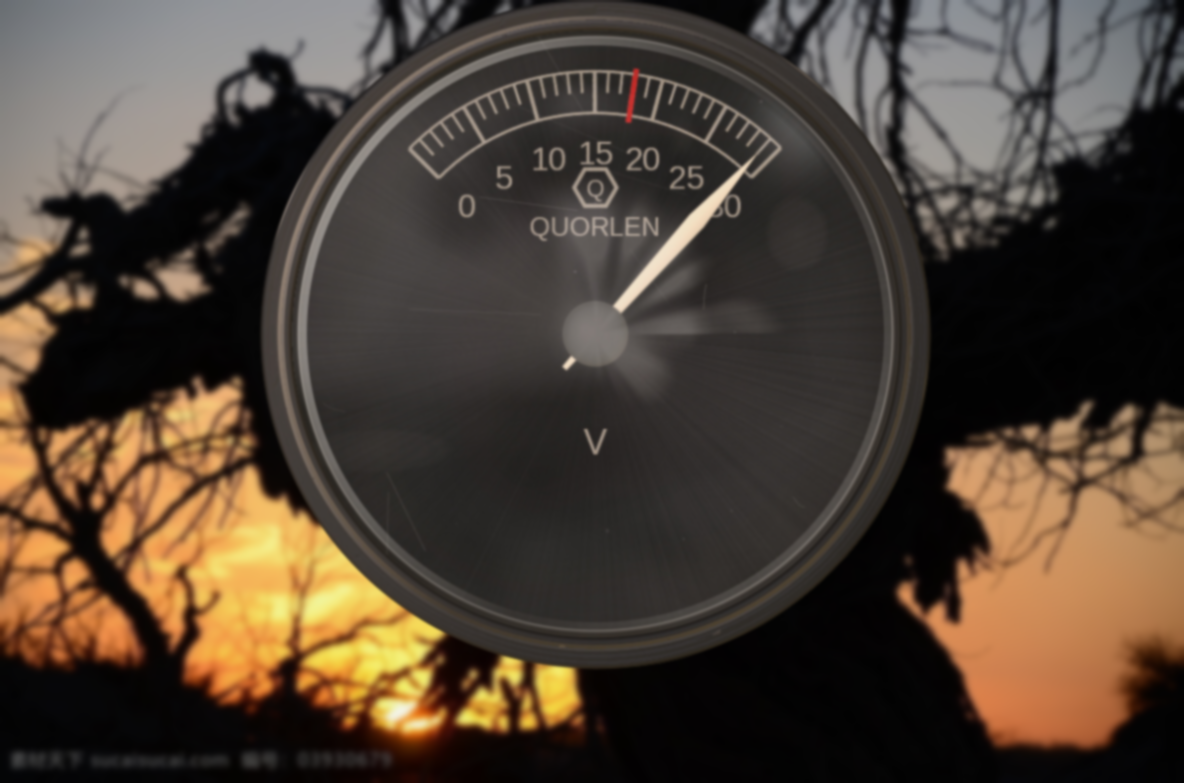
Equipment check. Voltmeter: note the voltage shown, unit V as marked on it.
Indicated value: 29 V
